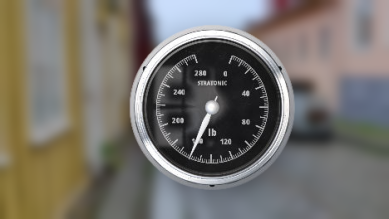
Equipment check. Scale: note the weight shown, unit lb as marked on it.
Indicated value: 160 lb
